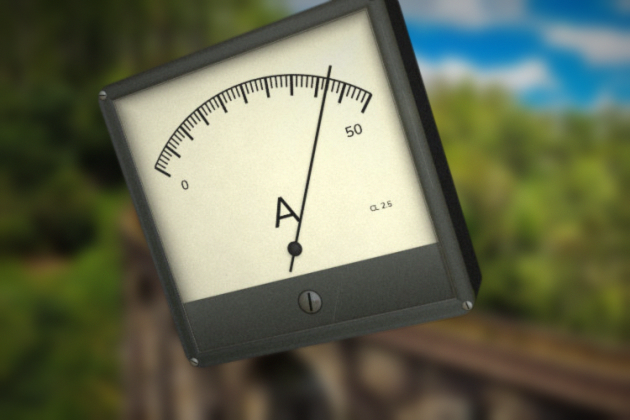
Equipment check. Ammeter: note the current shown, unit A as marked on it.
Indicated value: 42 A
